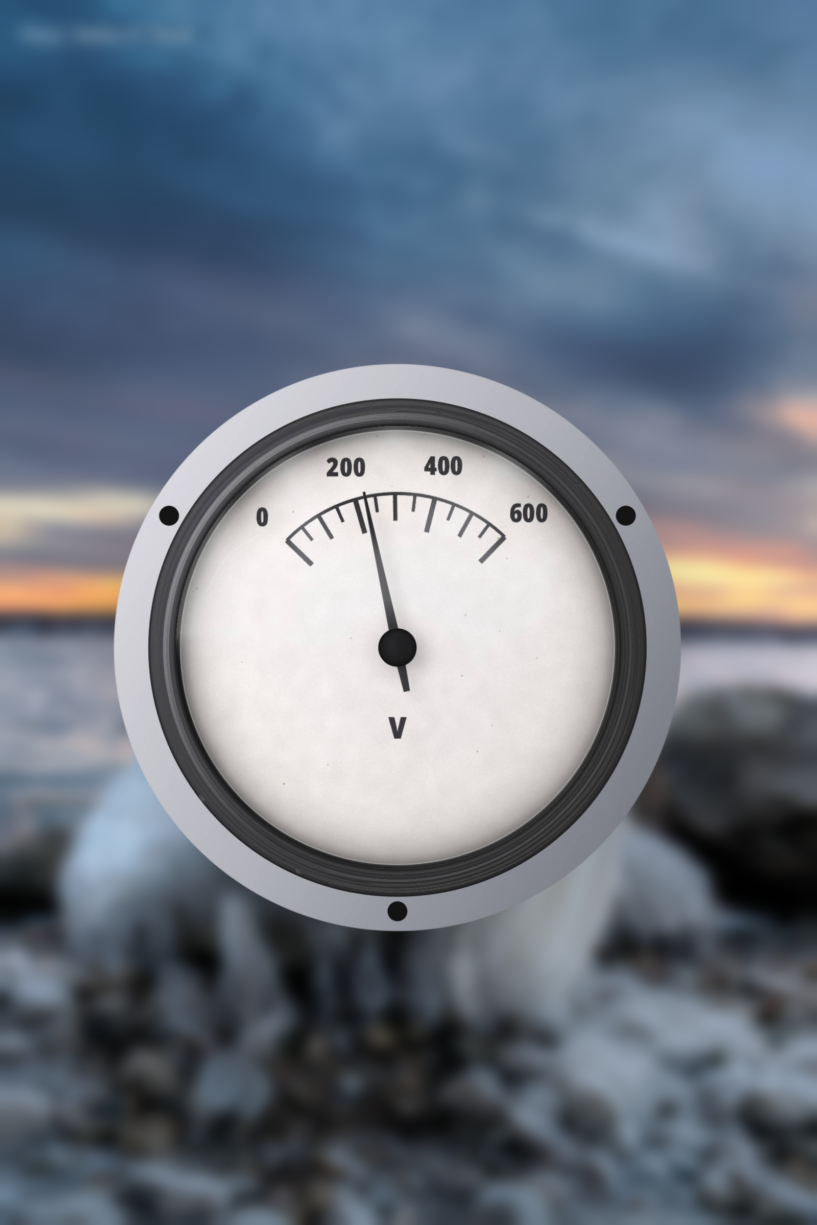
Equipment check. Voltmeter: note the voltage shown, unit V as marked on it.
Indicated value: 225 V
